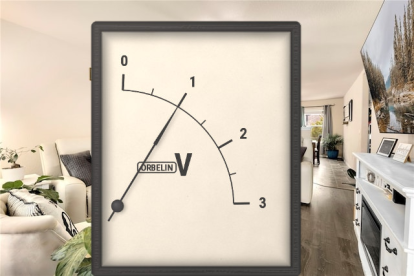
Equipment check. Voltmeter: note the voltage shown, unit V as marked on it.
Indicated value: 1 V
